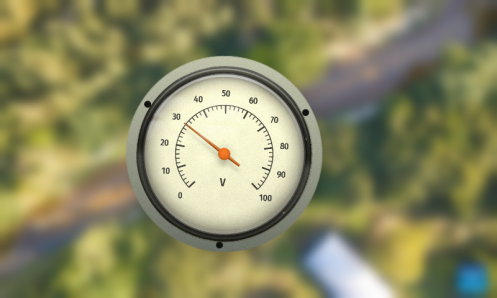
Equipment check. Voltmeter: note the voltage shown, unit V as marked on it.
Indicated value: 30 V
